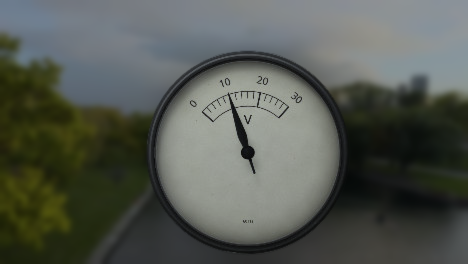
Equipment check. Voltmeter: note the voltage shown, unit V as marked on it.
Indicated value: 10 V
